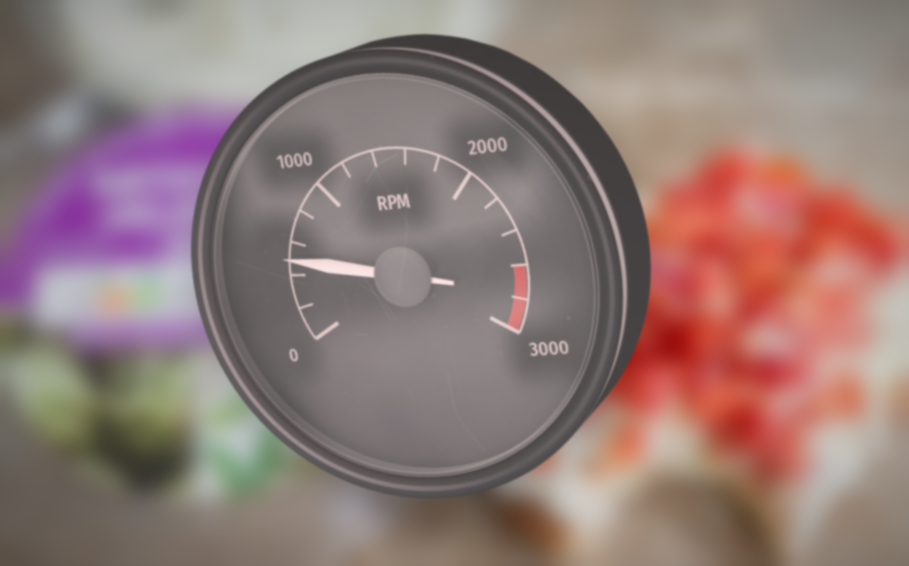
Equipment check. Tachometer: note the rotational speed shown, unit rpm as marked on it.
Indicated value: 500 rpm
